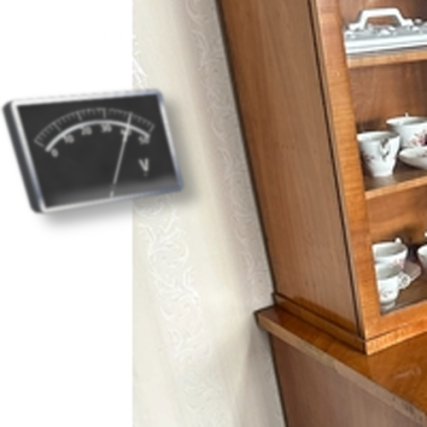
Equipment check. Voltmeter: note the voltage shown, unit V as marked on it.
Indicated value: 40 V
